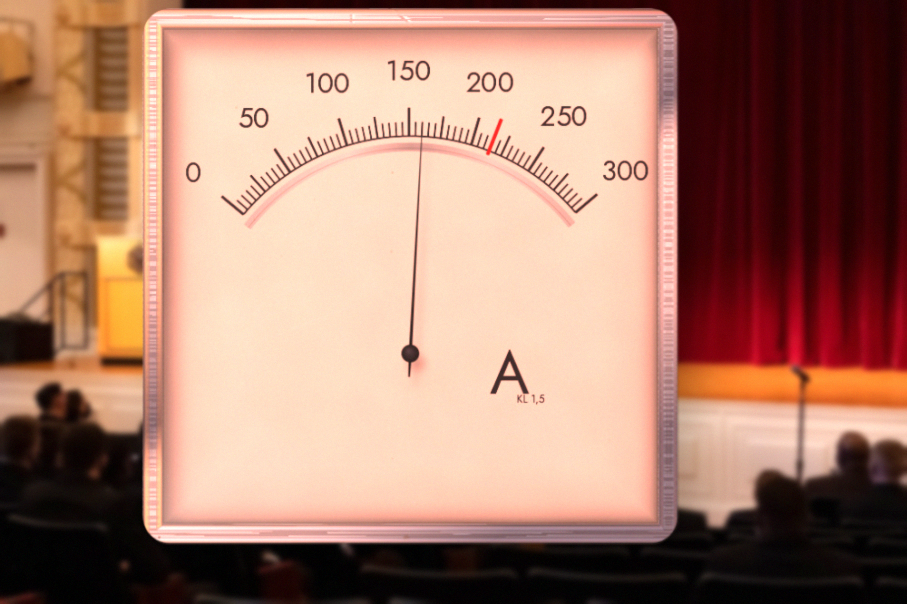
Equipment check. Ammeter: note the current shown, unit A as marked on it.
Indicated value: 160 A
